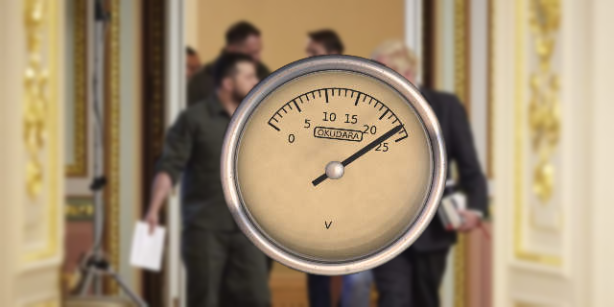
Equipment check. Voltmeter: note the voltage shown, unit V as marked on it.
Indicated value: 23 V
